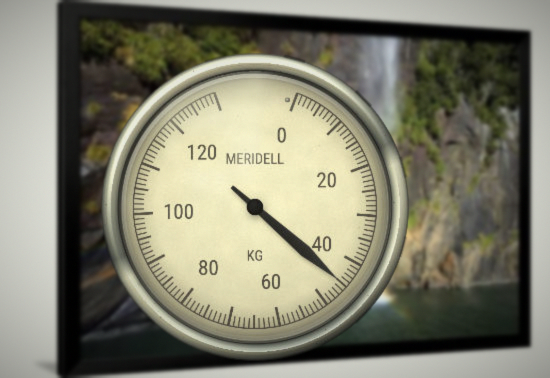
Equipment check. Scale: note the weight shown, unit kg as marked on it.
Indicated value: 45 kg
